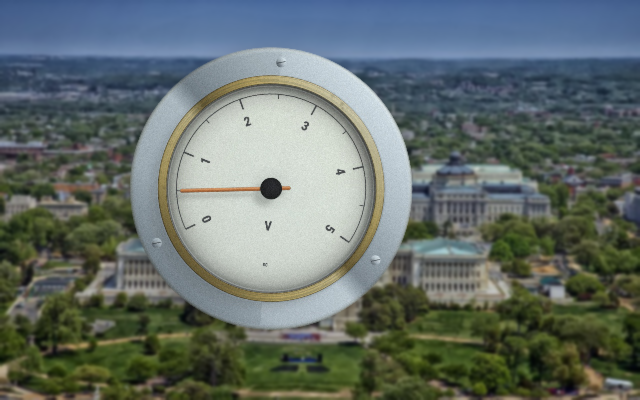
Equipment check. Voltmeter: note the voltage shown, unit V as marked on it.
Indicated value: 0.5 V
